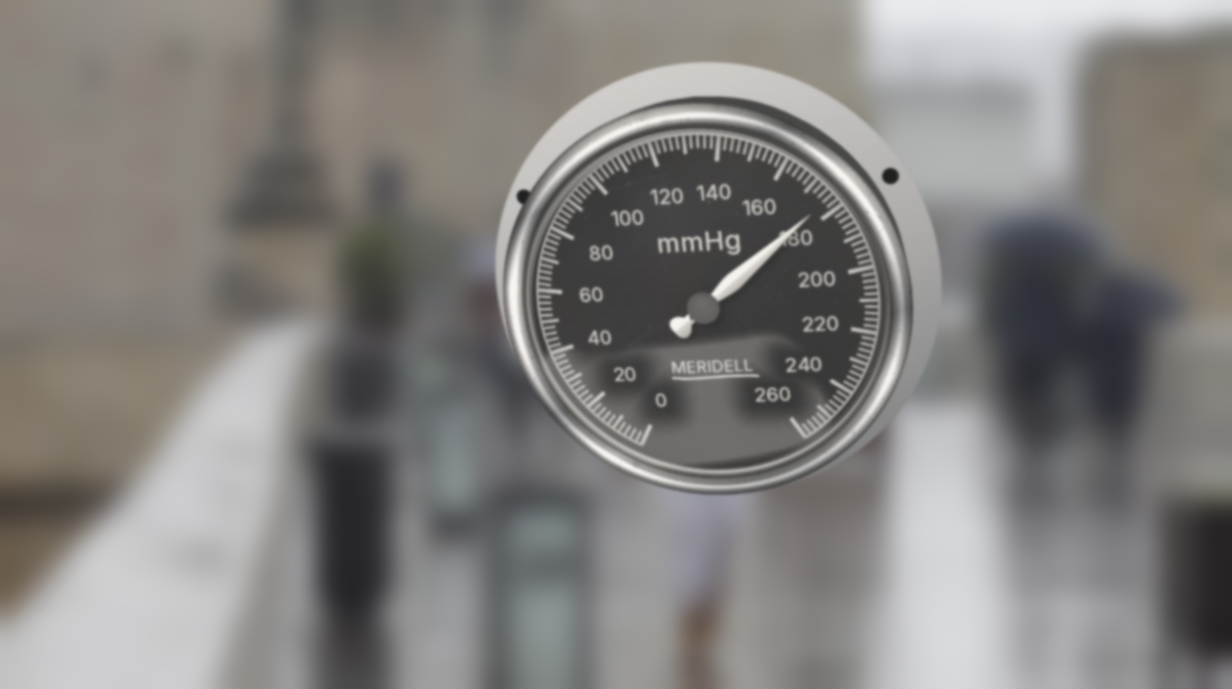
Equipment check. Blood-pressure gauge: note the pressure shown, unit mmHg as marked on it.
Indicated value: 176 mmHg
